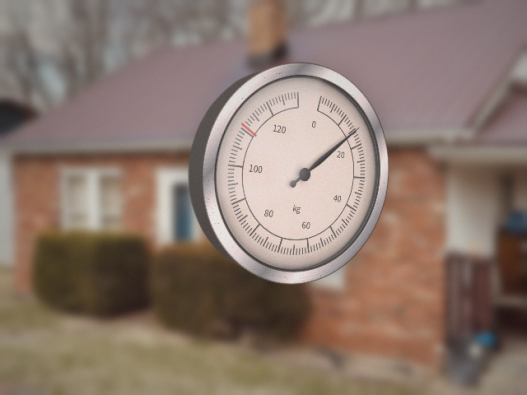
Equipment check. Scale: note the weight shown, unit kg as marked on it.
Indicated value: 15 kg
